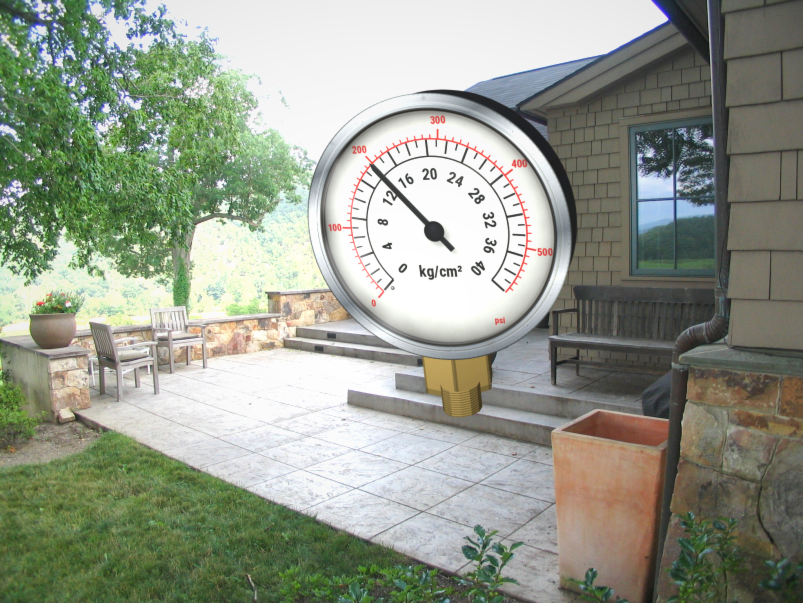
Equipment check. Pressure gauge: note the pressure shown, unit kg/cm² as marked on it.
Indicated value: 14 kg/cm²
